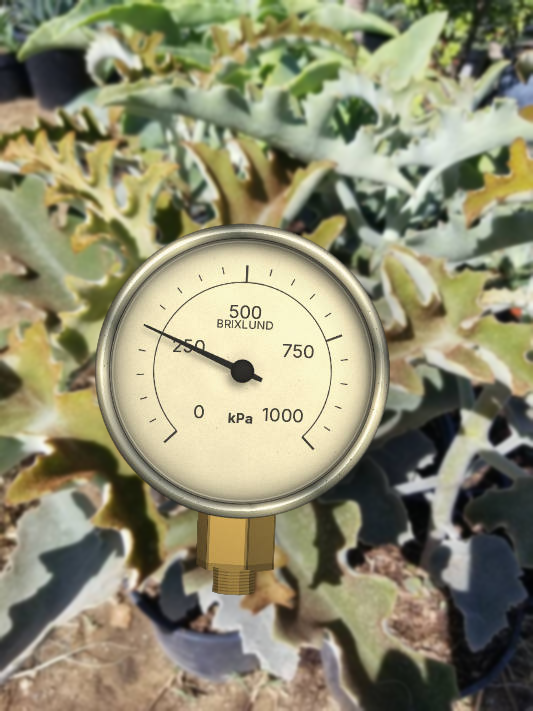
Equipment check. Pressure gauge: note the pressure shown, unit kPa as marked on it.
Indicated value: 250 kPa
